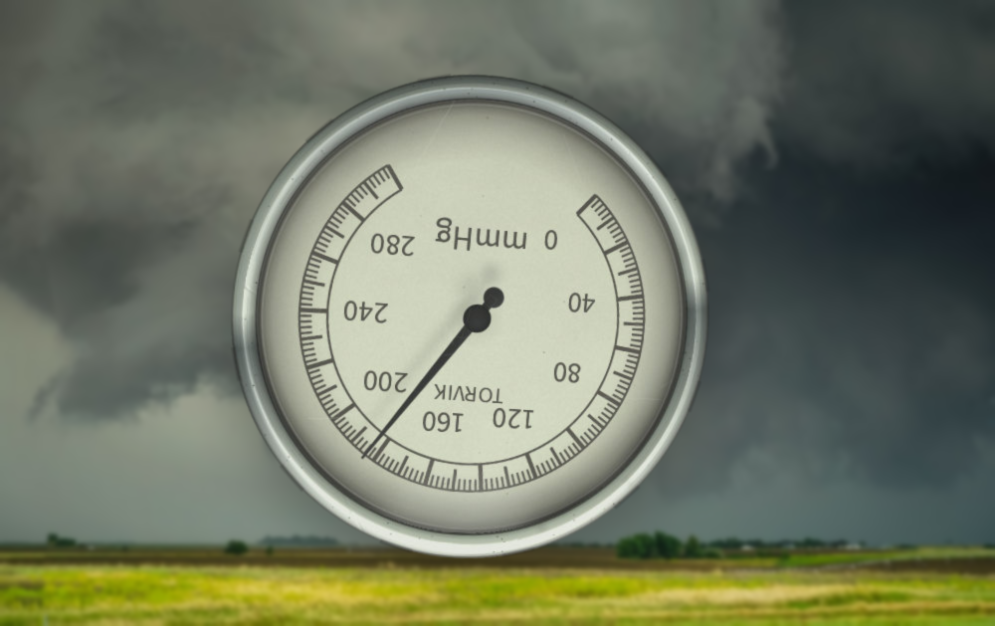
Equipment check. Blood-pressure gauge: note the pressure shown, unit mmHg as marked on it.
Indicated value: 184 mmHg
